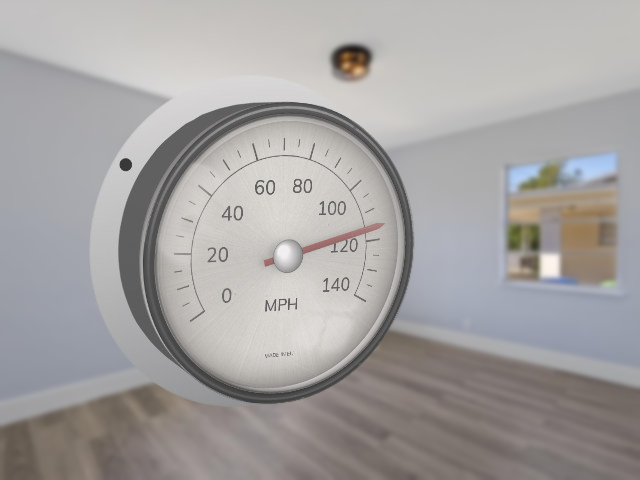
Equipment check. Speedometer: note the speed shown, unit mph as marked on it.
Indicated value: 115 mph
